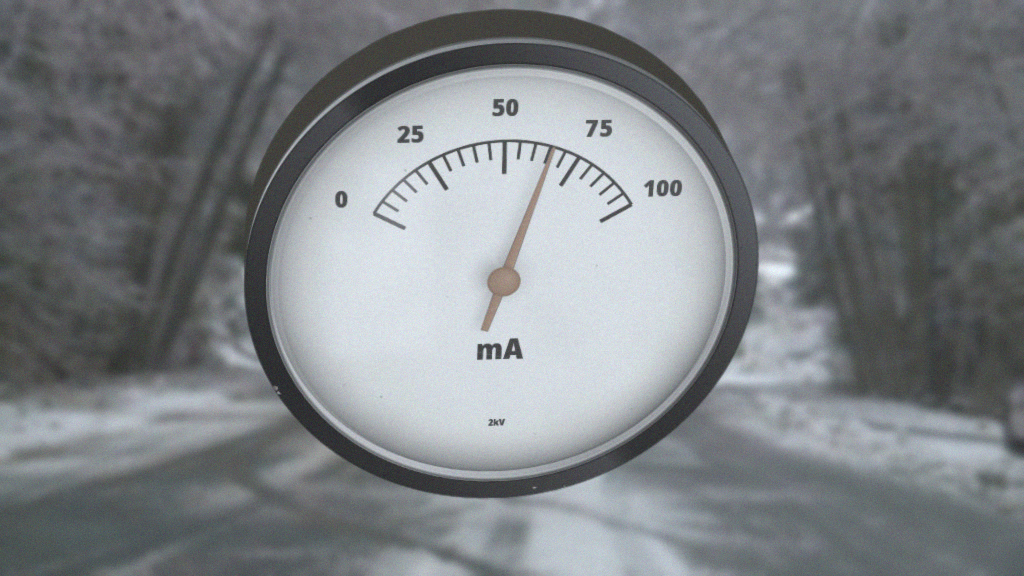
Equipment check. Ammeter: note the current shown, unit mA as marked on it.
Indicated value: 65 mA
